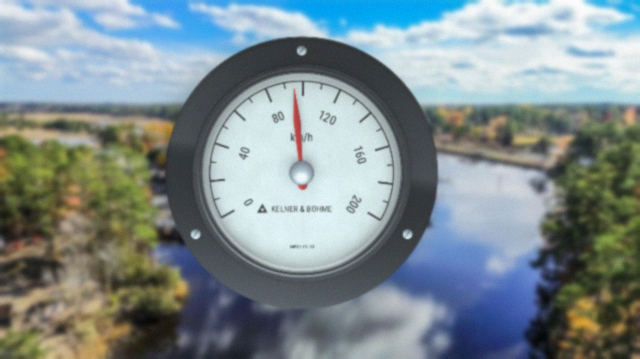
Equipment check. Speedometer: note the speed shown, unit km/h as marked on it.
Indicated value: 95 km/h
